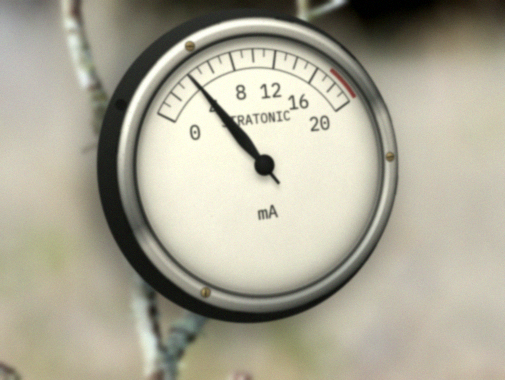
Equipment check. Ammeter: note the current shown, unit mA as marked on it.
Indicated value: 4 mA
